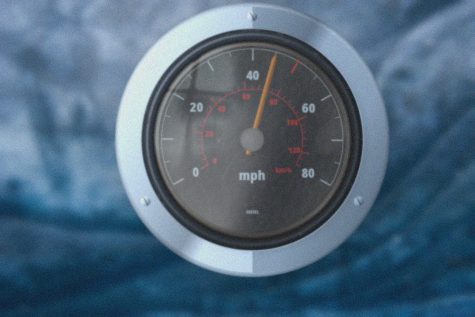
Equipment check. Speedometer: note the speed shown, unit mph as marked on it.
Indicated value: 45 mph
